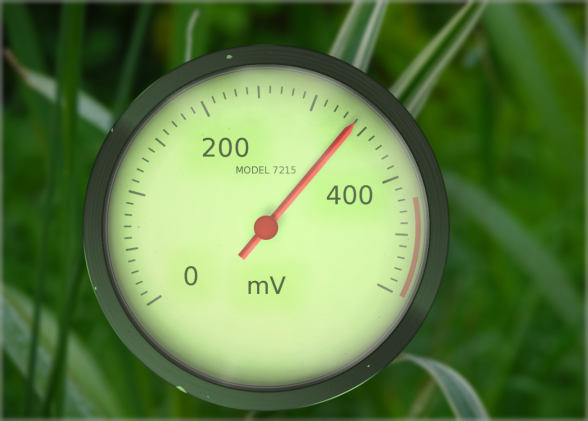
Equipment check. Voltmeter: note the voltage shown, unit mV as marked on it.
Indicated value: 340 mV
